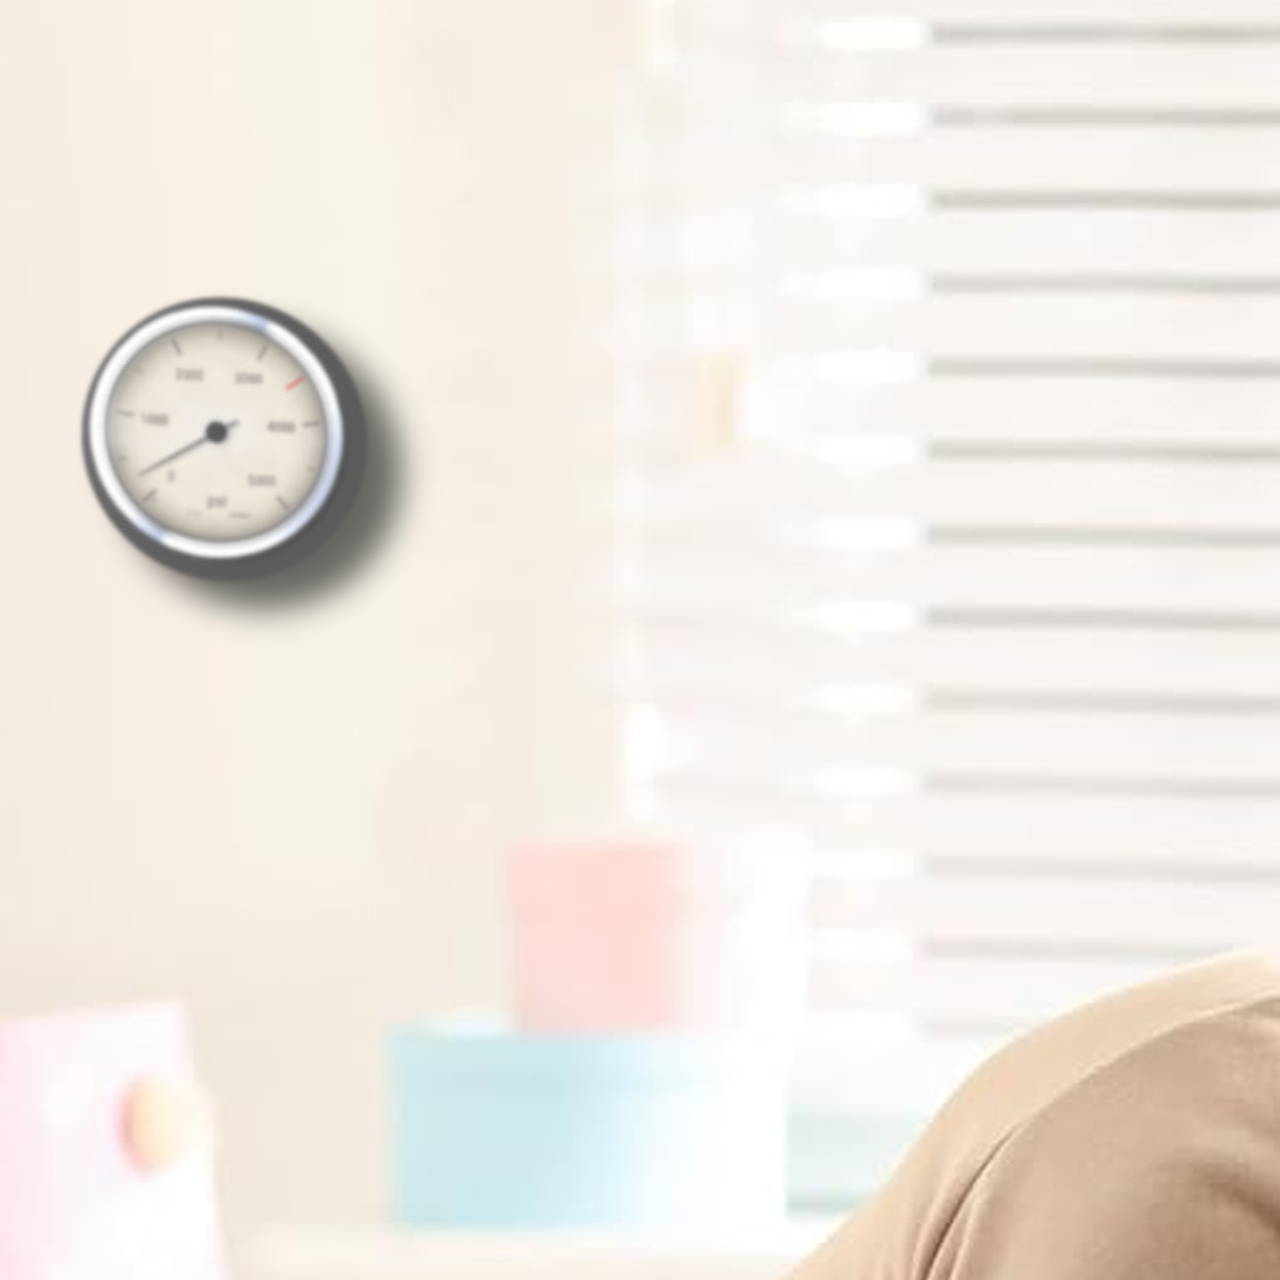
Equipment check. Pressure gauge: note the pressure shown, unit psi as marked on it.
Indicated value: 250 psi
